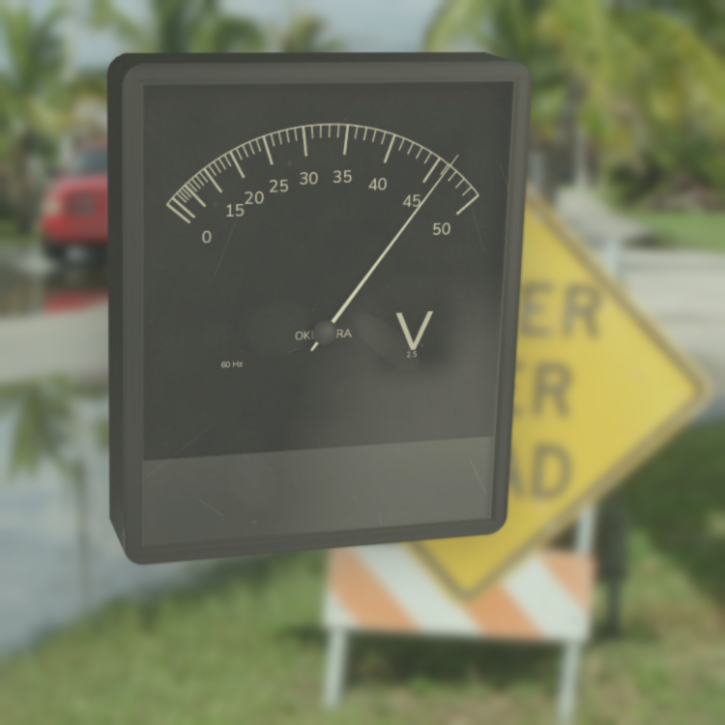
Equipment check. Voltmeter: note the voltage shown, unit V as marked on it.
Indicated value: 46 V
